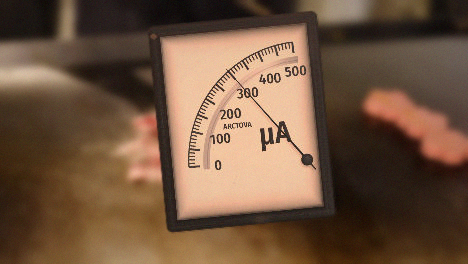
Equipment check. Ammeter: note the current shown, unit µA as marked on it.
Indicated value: 300 µA
